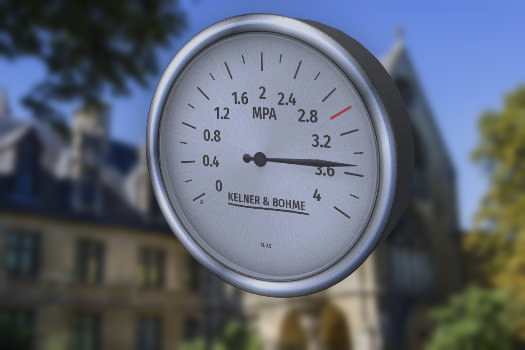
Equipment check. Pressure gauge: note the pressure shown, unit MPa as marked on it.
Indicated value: 3.5 MPa
